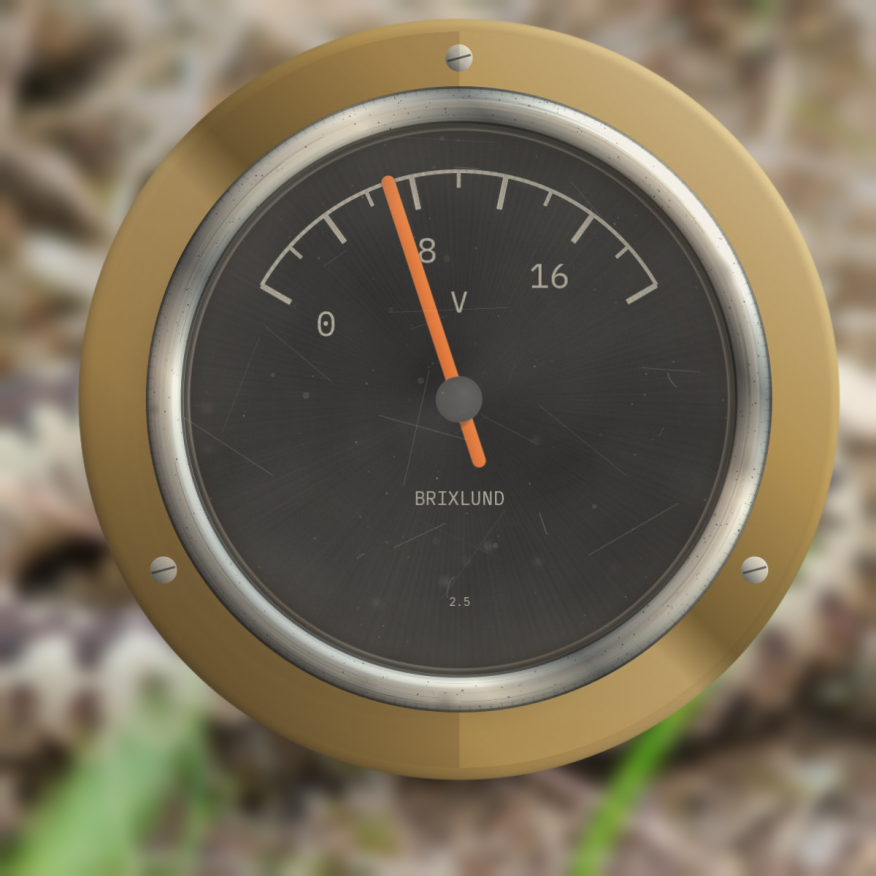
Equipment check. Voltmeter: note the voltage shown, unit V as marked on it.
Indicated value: 7 V
